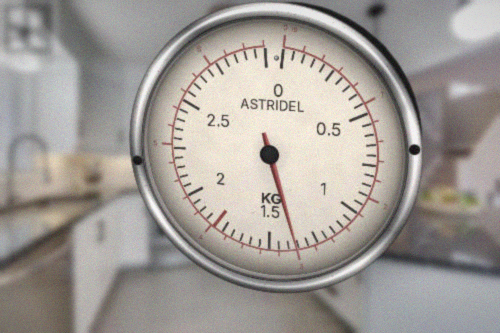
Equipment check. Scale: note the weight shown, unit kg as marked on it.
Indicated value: 1.35 kg
